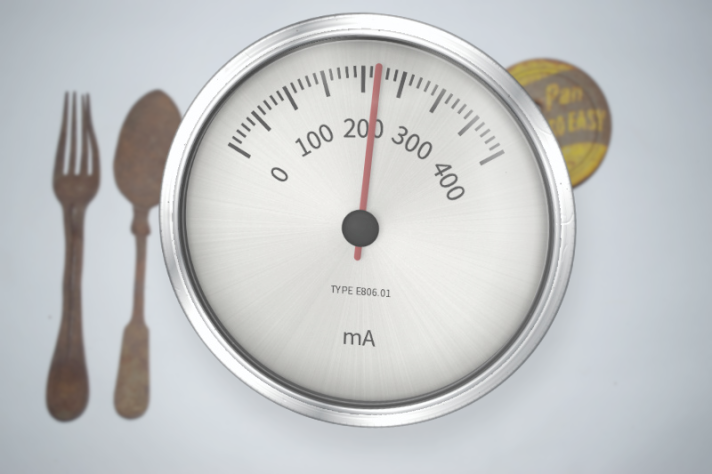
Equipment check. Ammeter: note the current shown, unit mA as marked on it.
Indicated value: 220 mA
